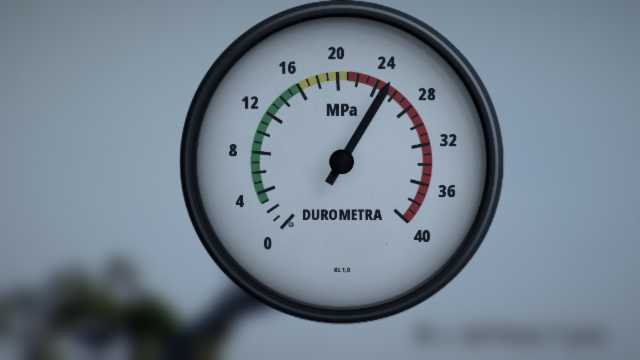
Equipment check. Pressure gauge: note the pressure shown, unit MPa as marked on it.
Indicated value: 25 MPa
